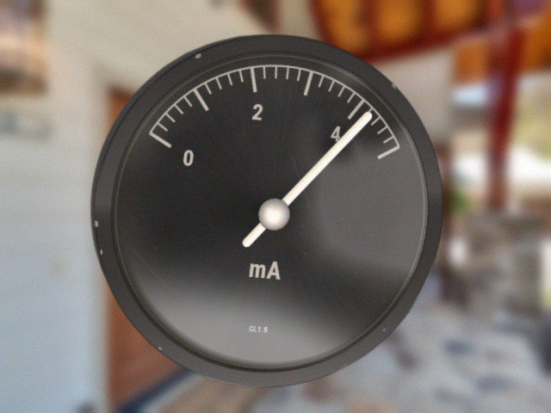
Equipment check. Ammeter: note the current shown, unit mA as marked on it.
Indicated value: 4.2 mA
